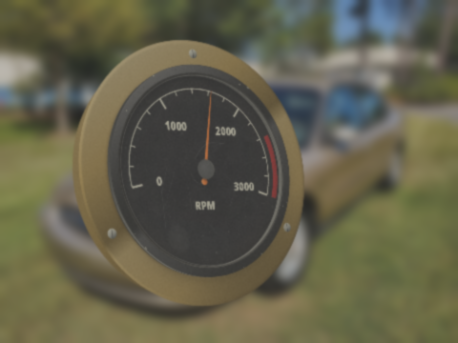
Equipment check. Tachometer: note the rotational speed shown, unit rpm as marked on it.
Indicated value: 1600 rpm
